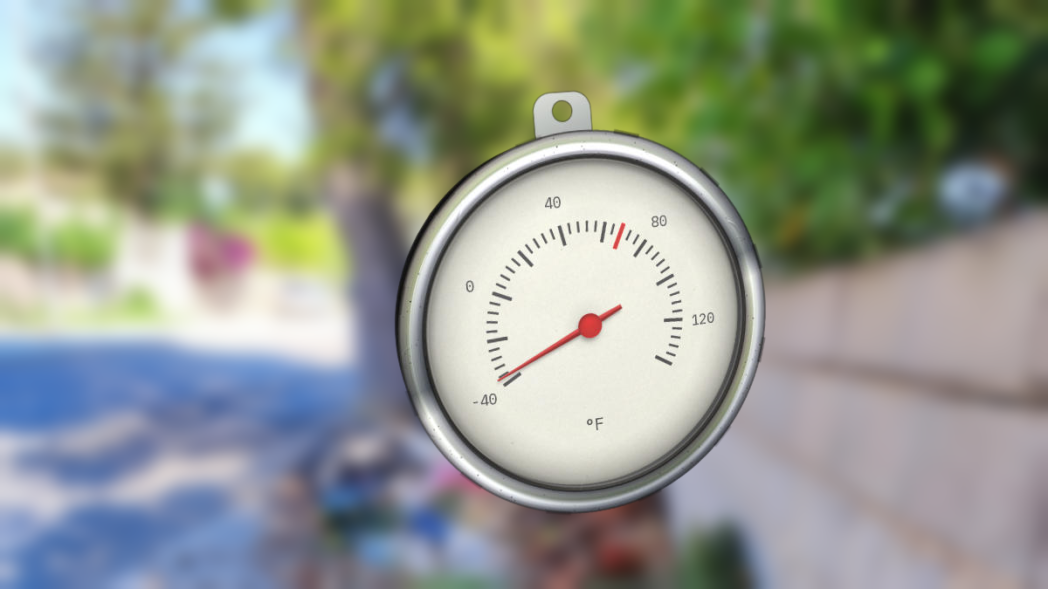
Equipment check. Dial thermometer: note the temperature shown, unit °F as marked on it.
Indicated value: -36 °F
